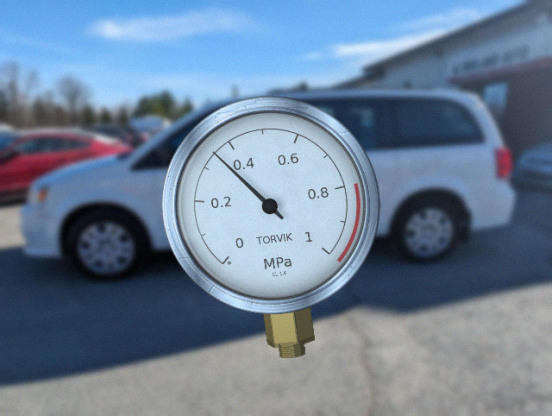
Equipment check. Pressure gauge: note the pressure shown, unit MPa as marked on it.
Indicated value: 0.35 MPa
